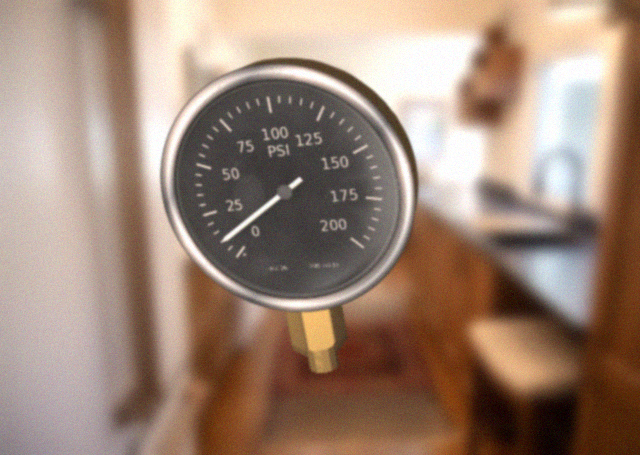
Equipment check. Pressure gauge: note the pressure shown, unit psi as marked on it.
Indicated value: 10 psi
